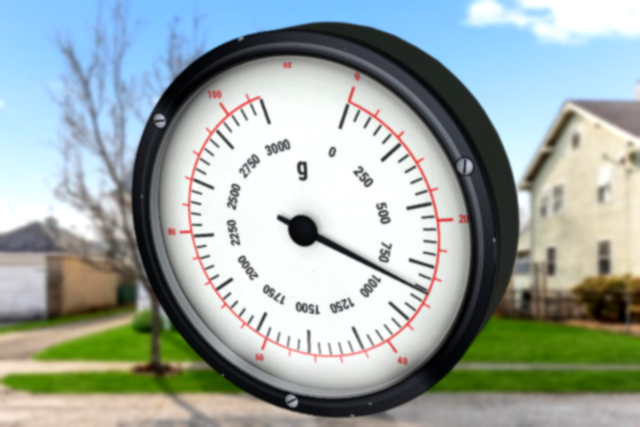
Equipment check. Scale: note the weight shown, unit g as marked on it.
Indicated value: 850 g
